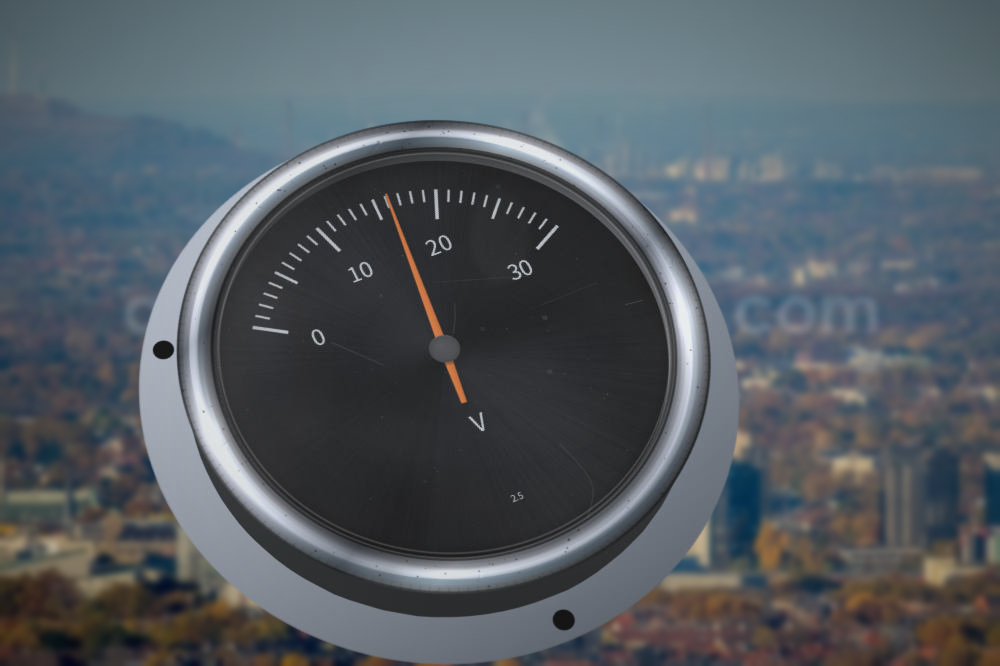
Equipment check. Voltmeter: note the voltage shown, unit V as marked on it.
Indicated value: 16 V
